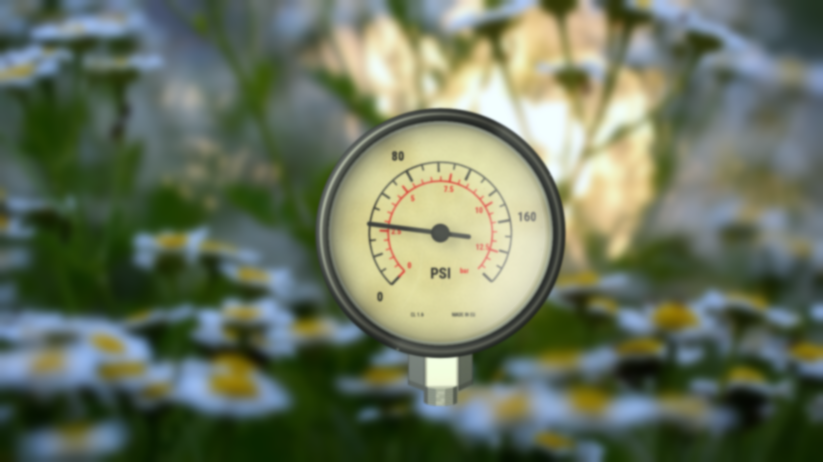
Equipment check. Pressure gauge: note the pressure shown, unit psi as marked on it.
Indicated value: 40 psi
